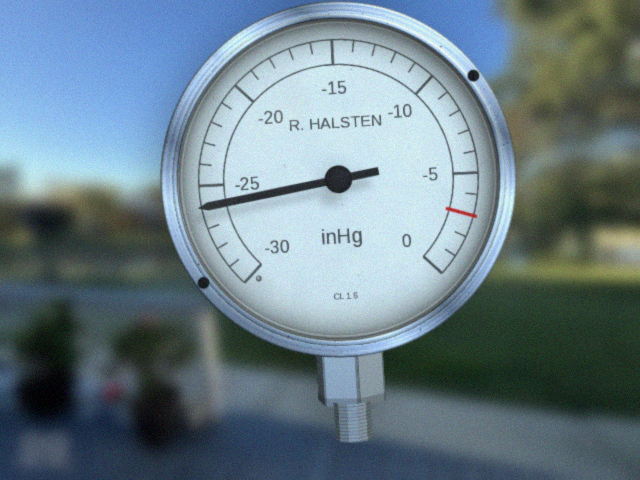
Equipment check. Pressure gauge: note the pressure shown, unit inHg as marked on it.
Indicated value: -26 inHg
